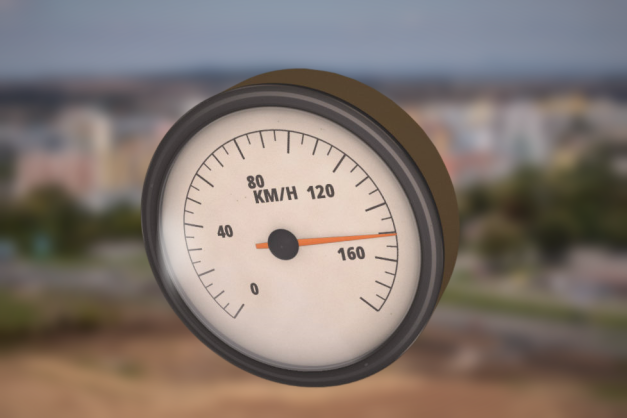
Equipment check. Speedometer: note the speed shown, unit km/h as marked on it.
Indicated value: 150 km/h
